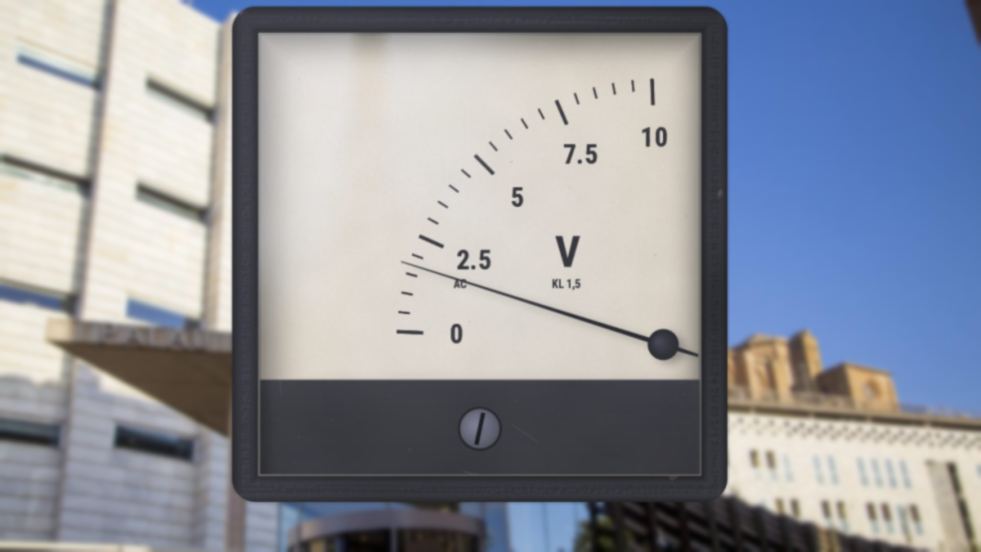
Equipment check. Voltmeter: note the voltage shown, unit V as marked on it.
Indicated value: 1.75 V
